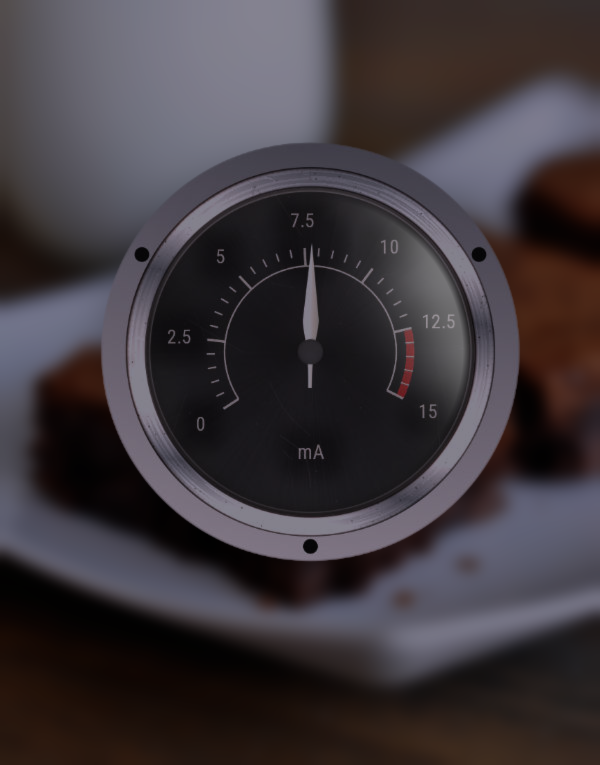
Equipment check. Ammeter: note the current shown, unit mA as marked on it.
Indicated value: 7.75 mA
